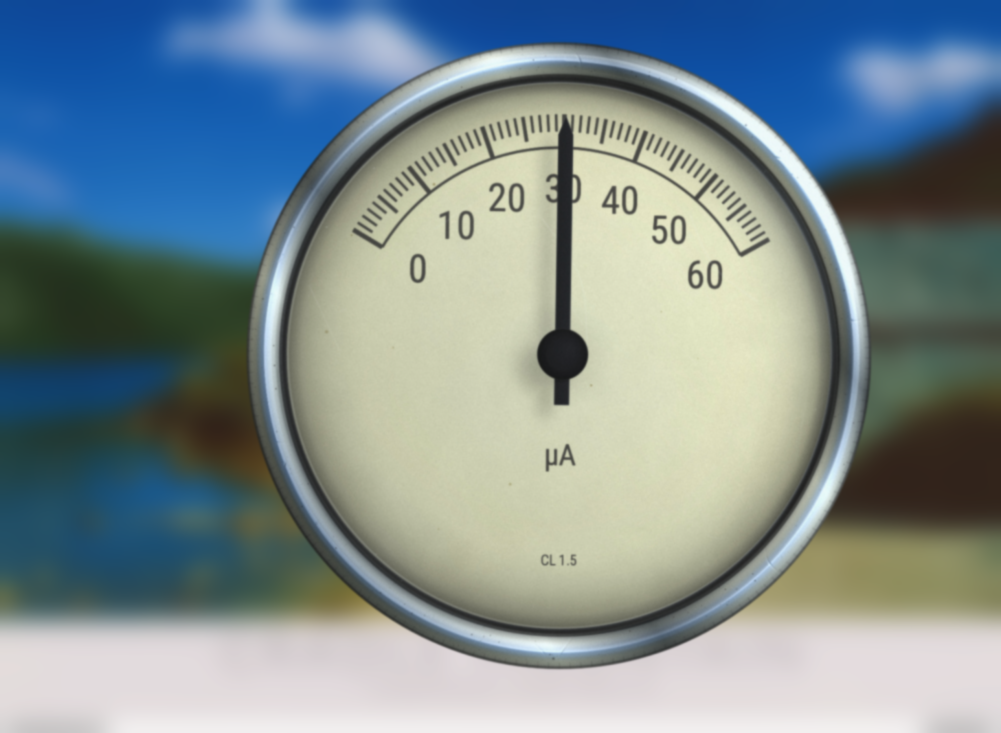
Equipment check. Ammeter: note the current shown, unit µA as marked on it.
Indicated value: 30 µA
